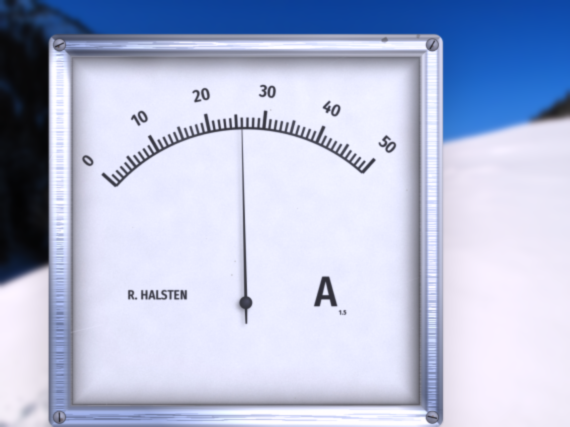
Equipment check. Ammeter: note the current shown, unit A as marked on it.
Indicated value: 26 A
